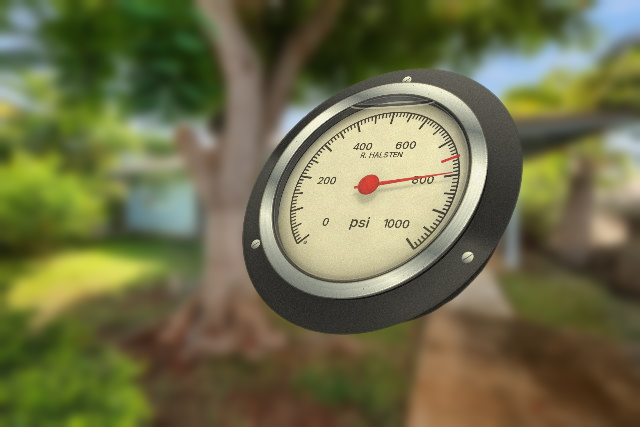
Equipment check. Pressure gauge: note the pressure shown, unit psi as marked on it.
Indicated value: 800 psi
